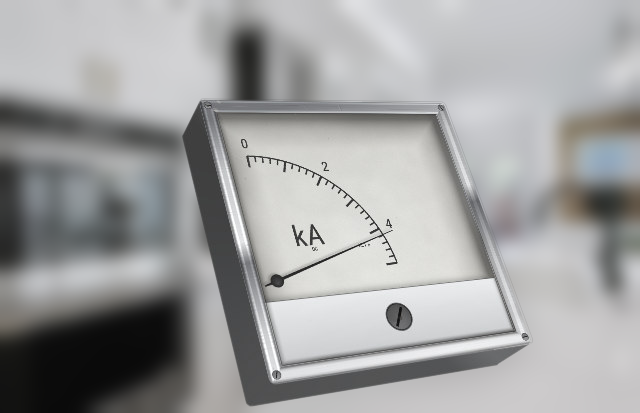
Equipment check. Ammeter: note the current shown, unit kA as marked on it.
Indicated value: 4.2 kA
